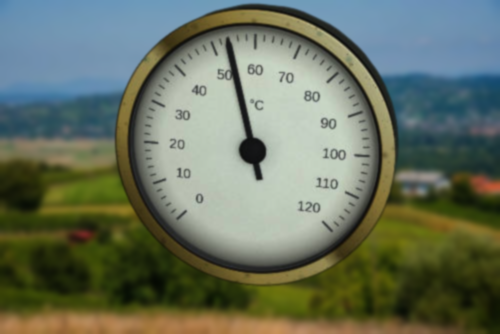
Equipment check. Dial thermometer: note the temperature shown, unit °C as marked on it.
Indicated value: 54 °C
